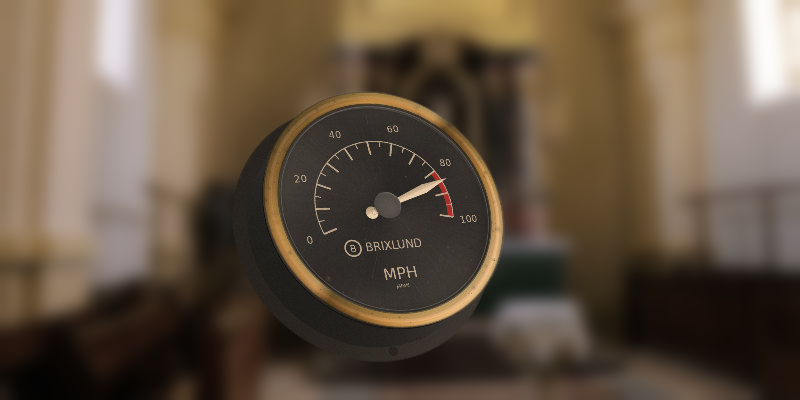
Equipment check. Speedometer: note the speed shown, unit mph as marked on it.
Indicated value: 85 mph
